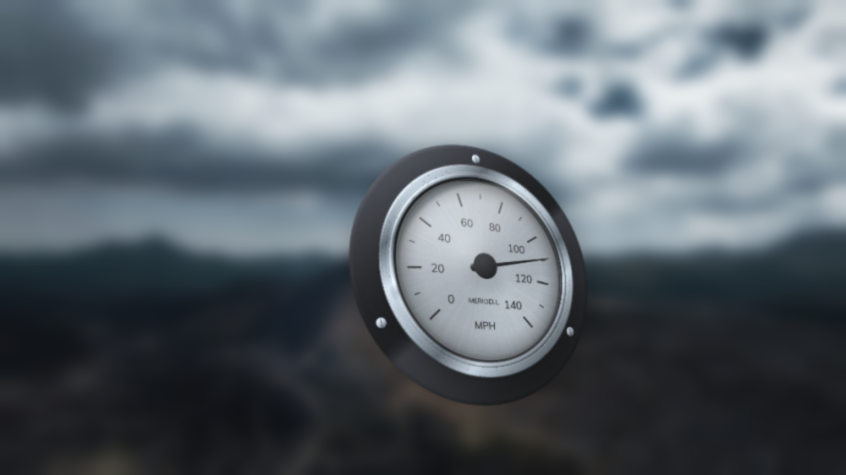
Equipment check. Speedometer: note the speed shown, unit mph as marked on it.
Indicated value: 110 mph
